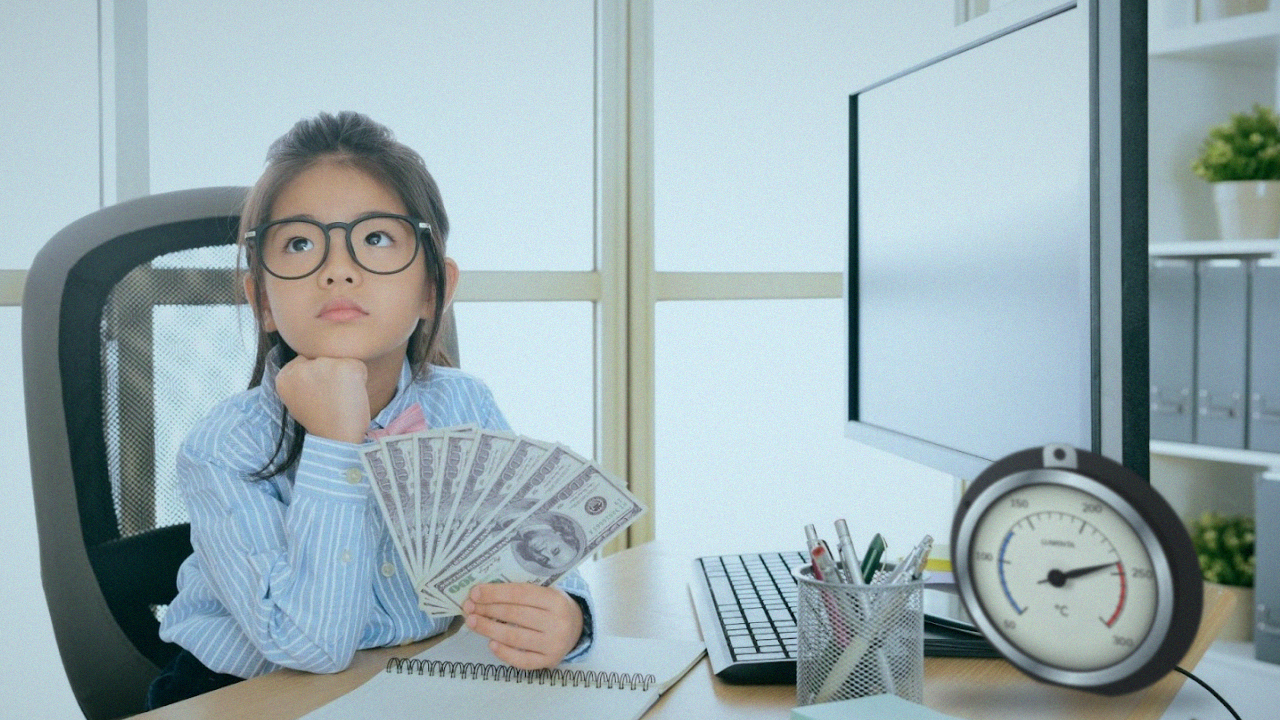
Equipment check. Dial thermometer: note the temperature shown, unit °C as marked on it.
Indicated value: 240 °C
